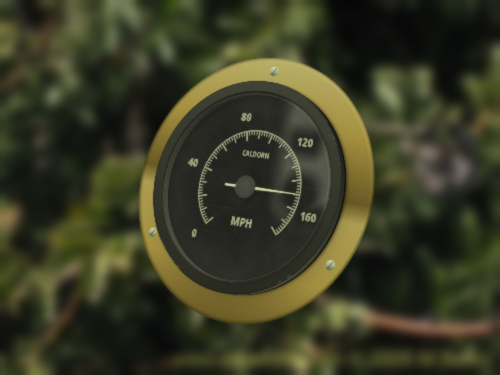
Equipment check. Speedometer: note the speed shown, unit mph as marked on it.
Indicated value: 150 mph
